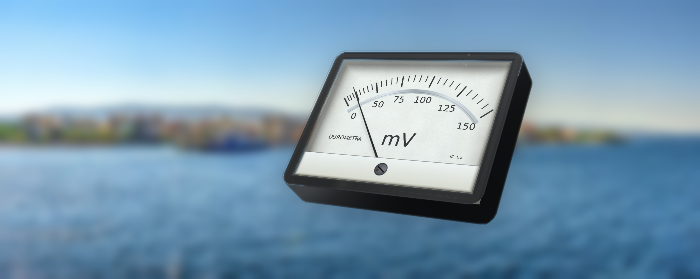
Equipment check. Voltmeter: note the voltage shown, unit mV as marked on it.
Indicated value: 25 mV
